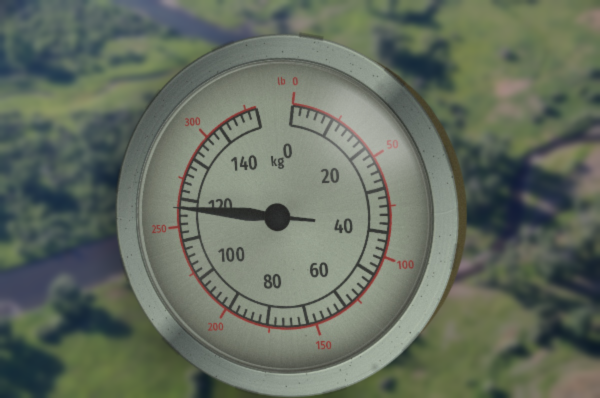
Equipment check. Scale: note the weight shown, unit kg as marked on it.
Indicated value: 118 kg
